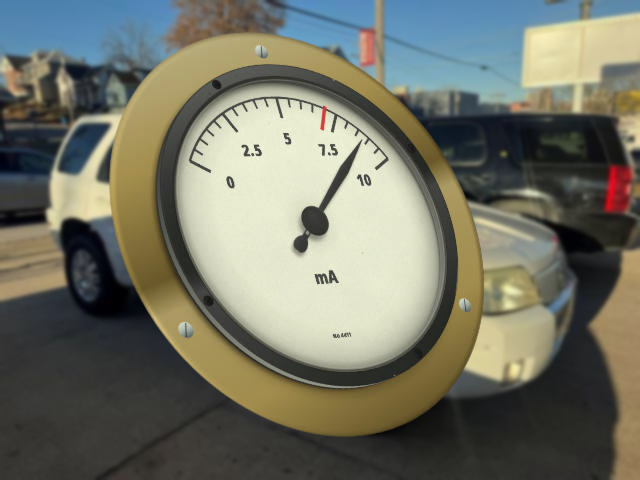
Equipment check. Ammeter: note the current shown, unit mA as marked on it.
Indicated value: 8.75 mA
